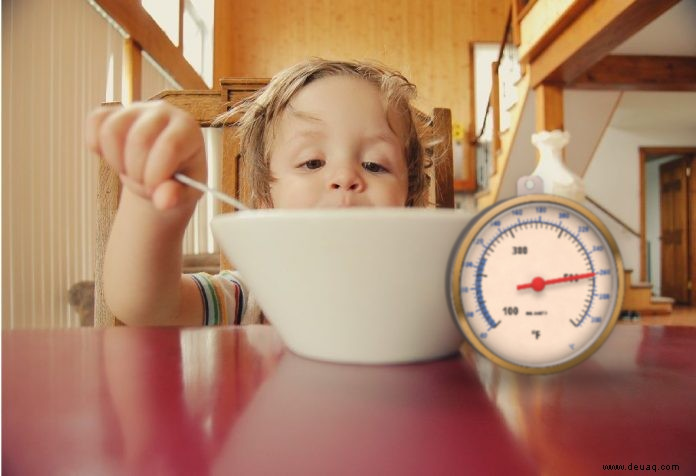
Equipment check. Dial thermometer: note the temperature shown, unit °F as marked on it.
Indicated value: 500 °F
